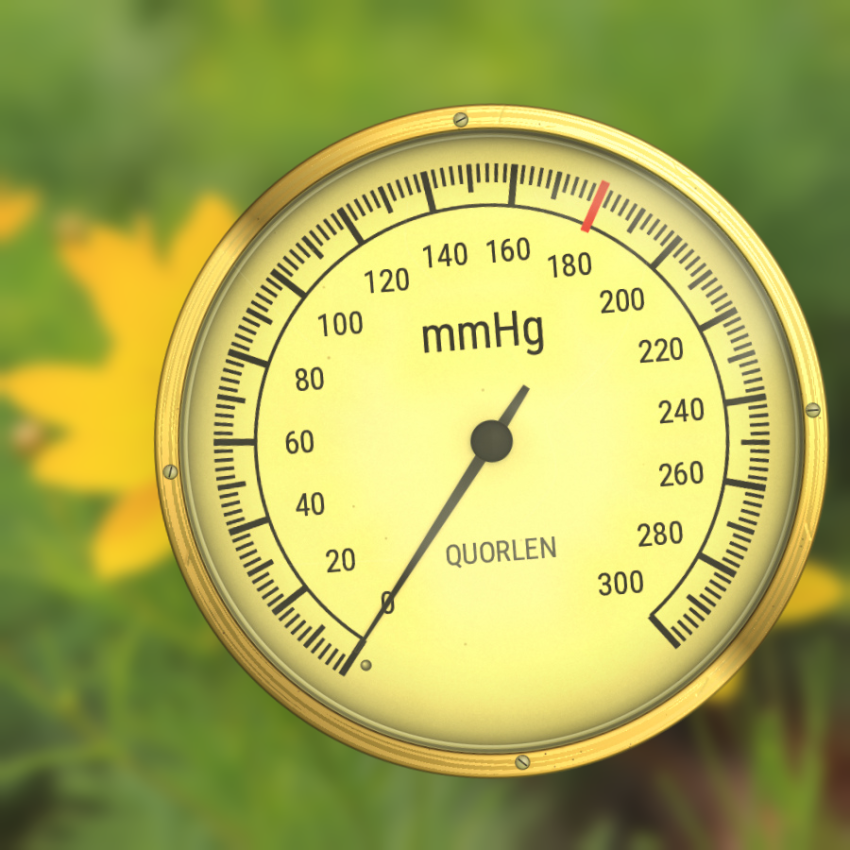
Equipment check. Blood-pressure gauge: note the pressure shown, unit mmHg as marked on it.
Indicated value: 0 mmHg
